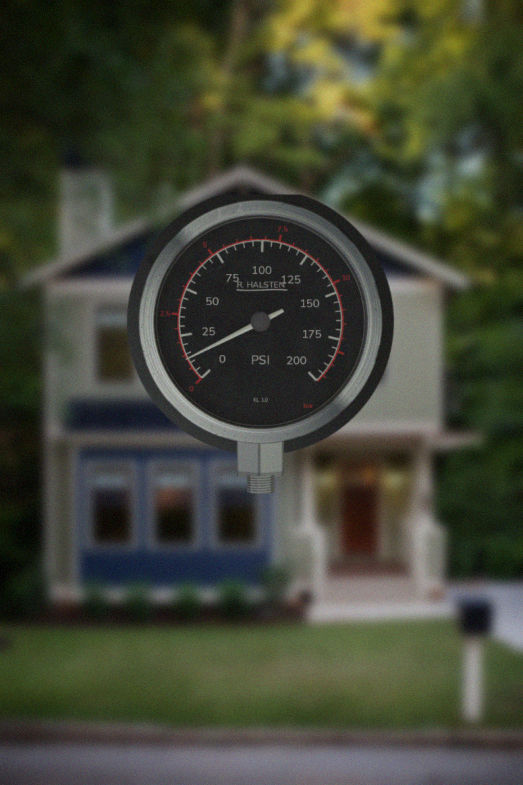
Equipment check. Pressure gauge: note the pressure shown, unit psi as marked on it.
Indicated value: 12.5 psi
